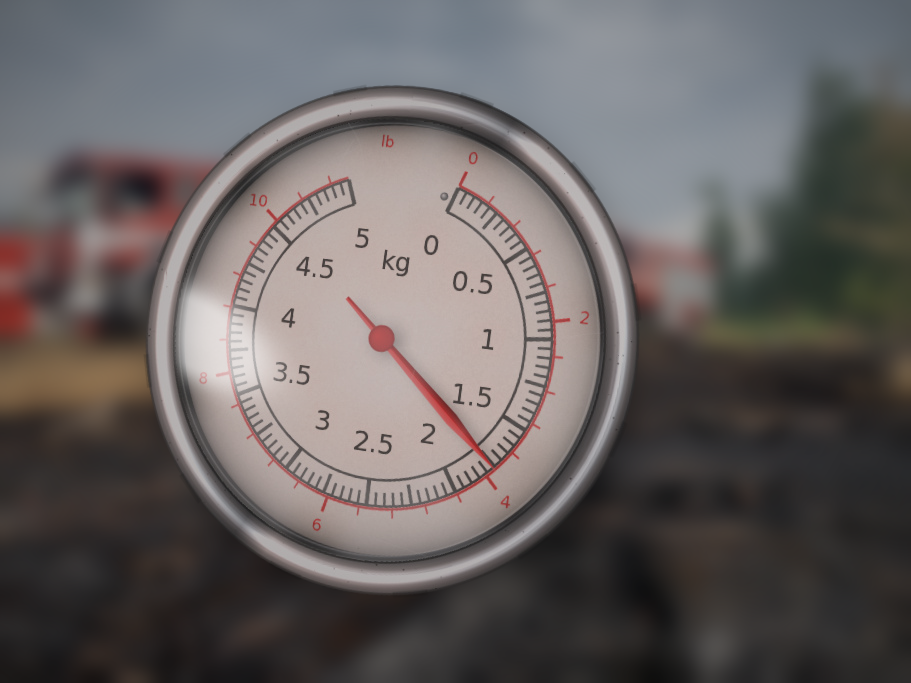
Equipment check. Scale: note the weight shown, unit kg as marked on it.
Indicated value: 1.75 kg
